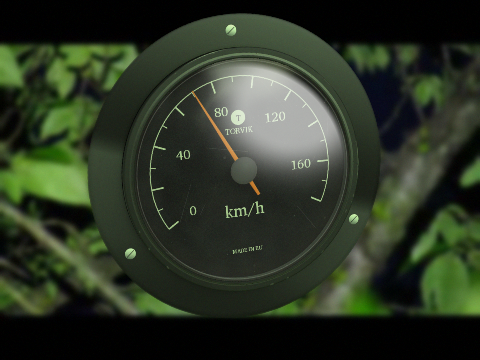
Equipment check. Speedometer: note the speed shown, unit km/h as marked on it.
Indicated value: 70 km/h
